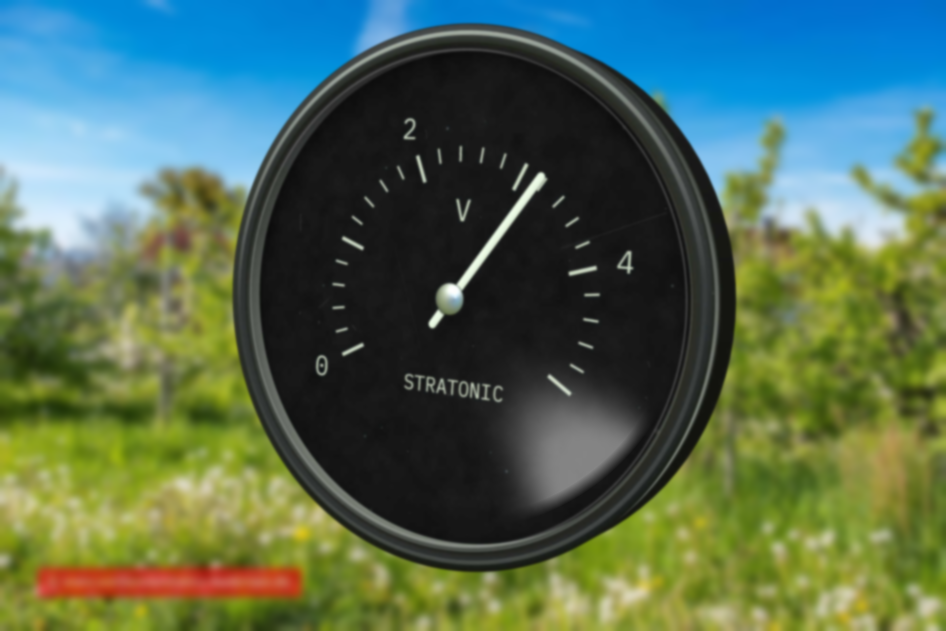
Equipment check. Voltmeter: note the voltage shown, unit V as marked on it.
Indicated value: 3.2 V
